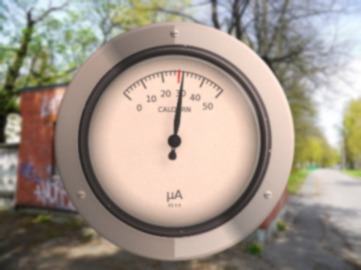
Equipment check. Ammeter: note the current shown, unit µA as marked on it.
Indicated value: 30 µA
